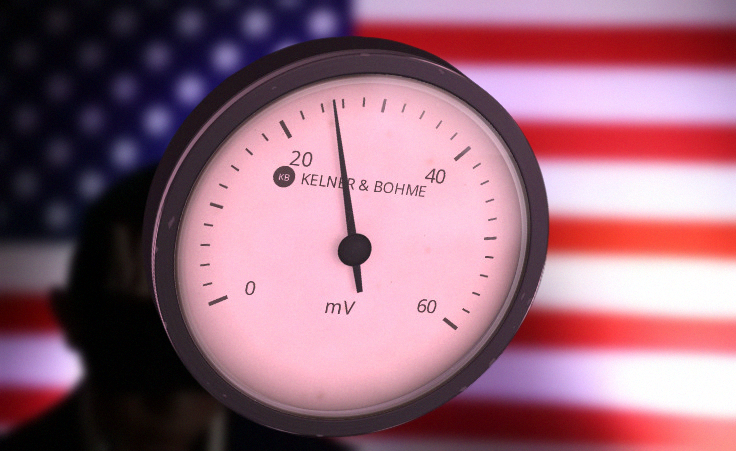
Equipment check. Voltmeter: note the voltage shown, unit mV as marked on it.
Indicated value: 25 mV
